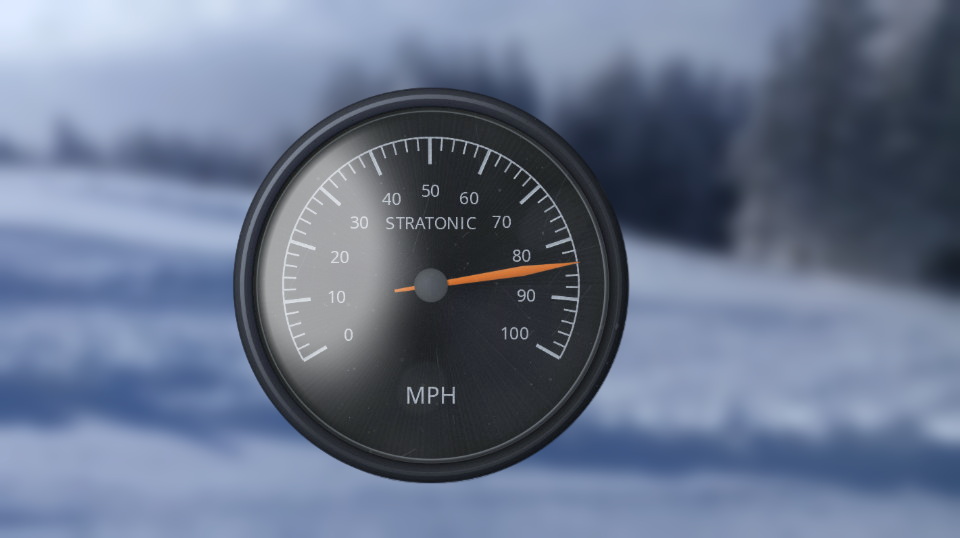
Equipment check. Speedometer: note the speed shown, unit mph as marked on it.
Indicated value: 84 mph
